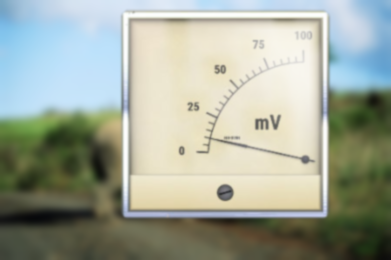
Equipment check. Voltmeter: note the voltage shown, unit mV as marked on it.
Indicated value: 10 mV
